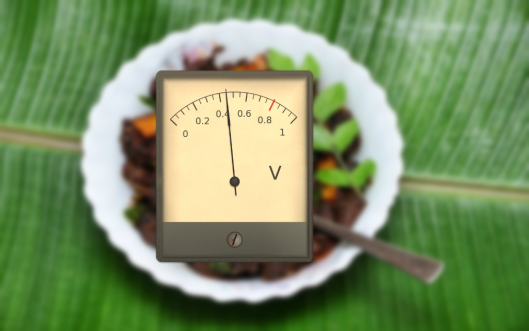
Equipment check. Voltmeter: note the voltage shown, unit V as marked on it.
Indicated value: 0.45 V
